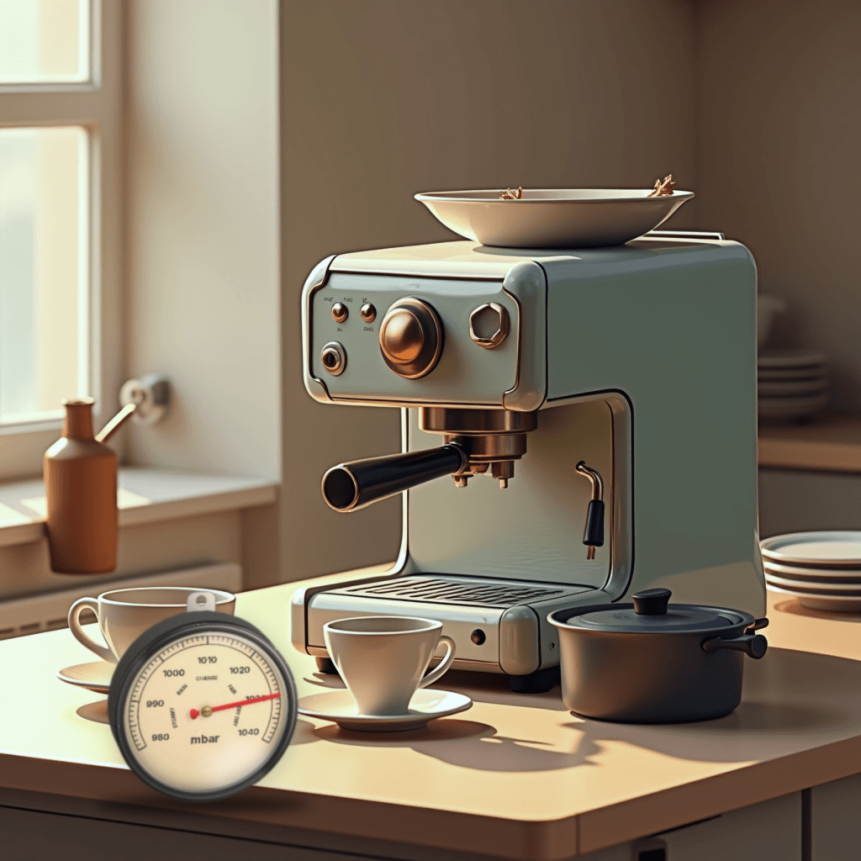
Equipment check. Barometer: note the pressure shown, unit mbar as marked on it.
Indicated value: 1030 mbar
